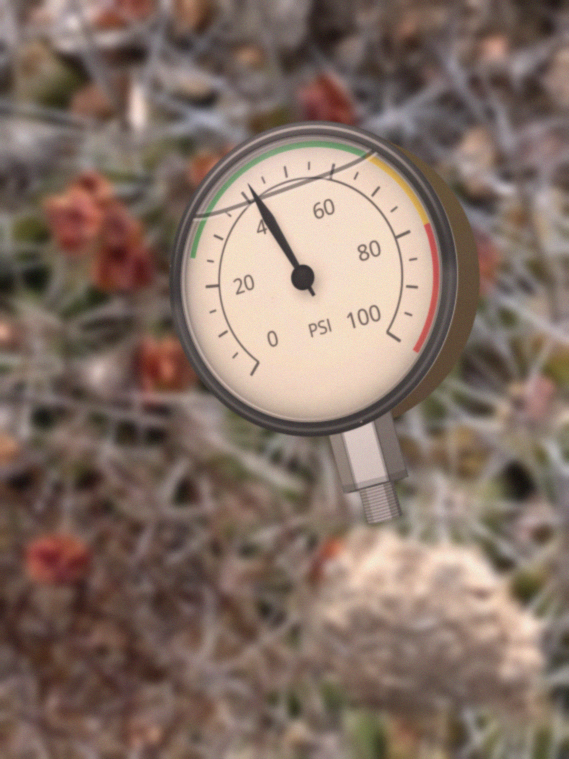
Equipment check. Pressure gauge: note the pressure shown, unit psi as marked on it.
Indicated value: 42.5 psi
